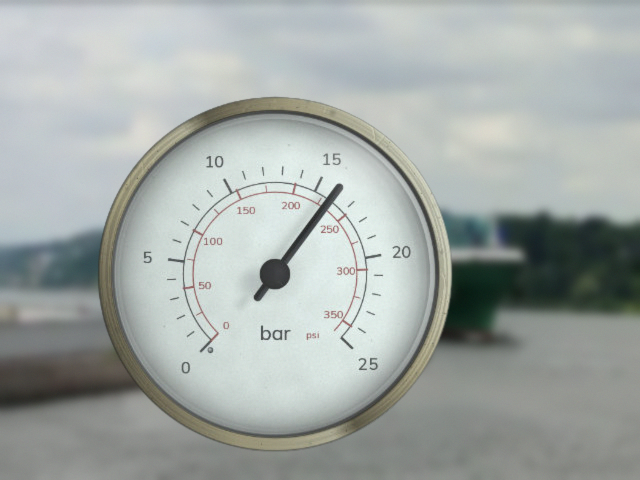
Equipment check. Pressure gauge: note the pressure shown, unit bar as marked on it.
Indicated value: 16 bar
